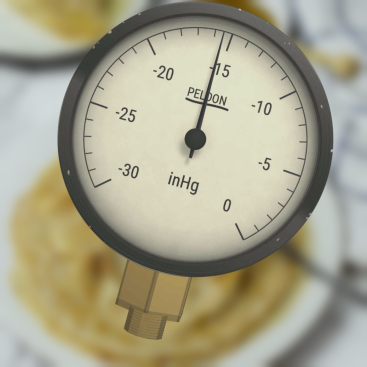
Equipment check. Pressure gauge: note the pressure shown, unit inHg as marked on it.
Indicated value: -15.5 inHg
